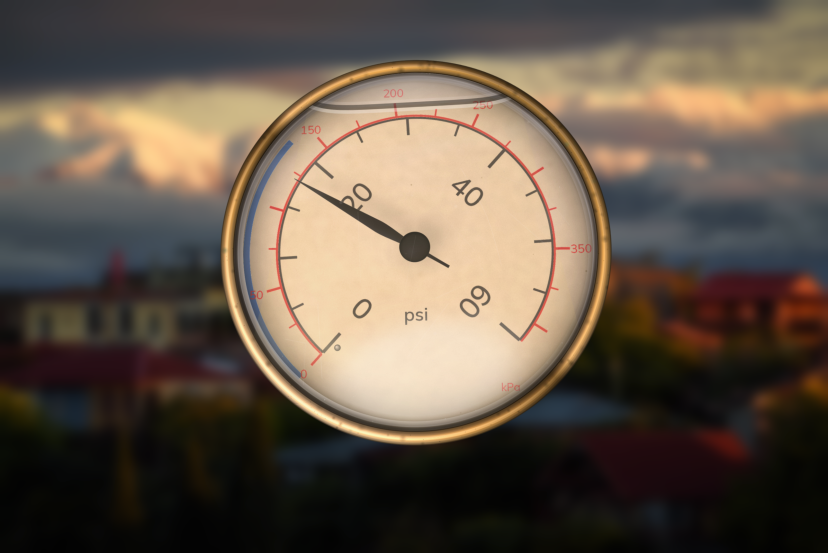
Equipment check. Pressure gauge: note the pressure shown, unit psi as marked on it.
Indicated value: 17.5 psi
